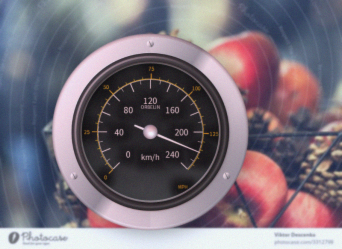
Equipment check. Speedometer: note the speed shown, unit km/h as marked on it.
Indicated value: 220 km/h
